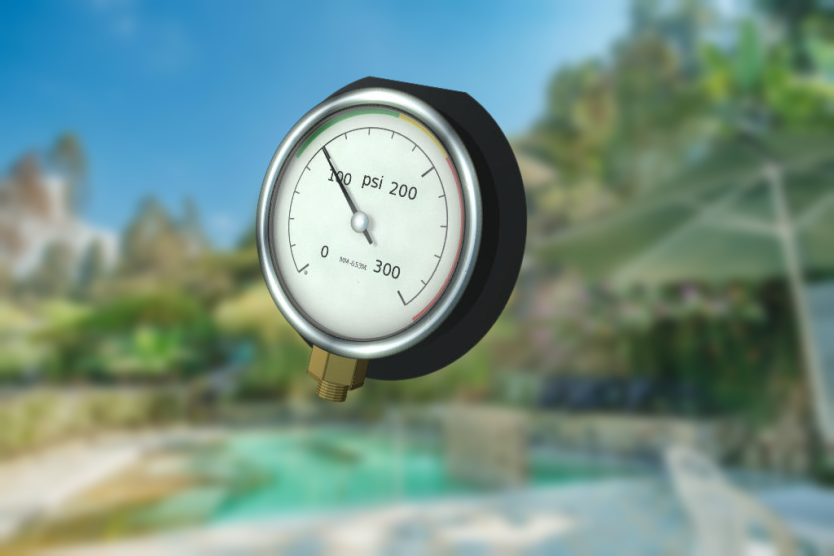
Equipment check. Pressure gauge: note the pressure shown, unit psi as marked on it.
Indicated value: 100 psi
